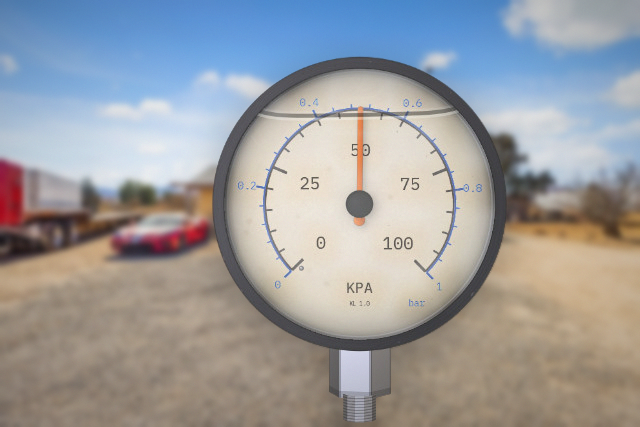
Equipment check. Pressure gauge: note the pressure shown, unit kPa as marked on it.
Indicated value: 50 kPa
